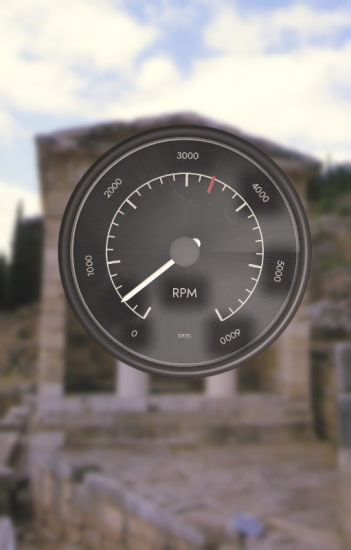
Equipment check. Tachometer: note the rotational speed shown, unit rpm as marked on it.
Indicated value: 400 rpm
